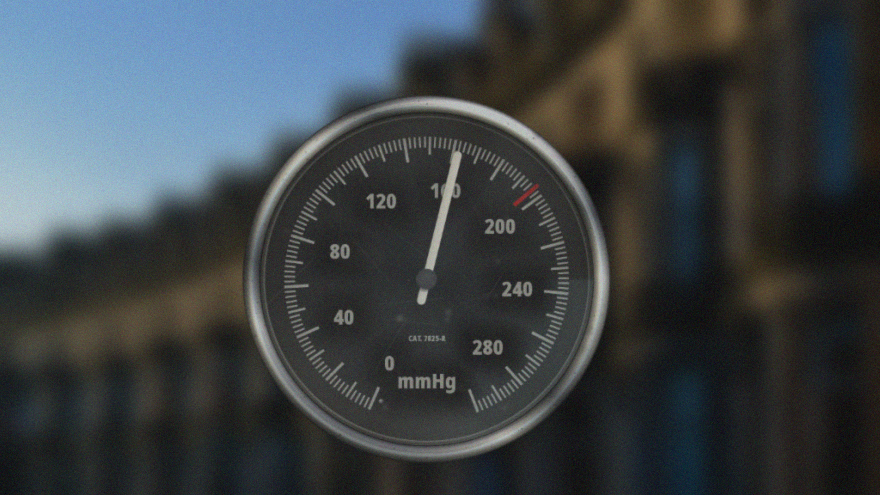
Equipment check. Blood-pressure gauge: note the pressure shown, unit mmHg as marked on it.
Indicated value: 162 mmHg
